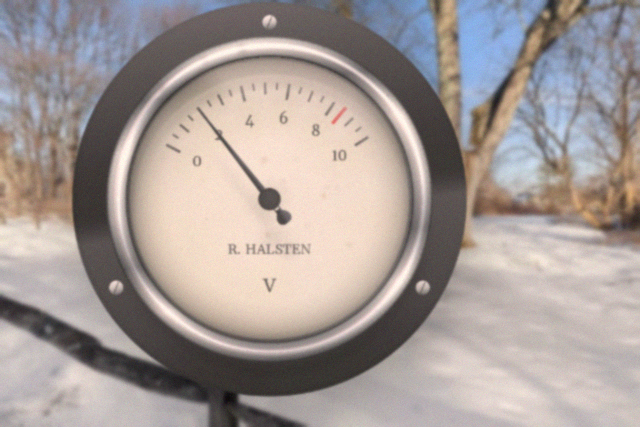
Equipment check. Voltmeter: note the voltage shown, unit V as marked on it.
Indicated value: 2 V
